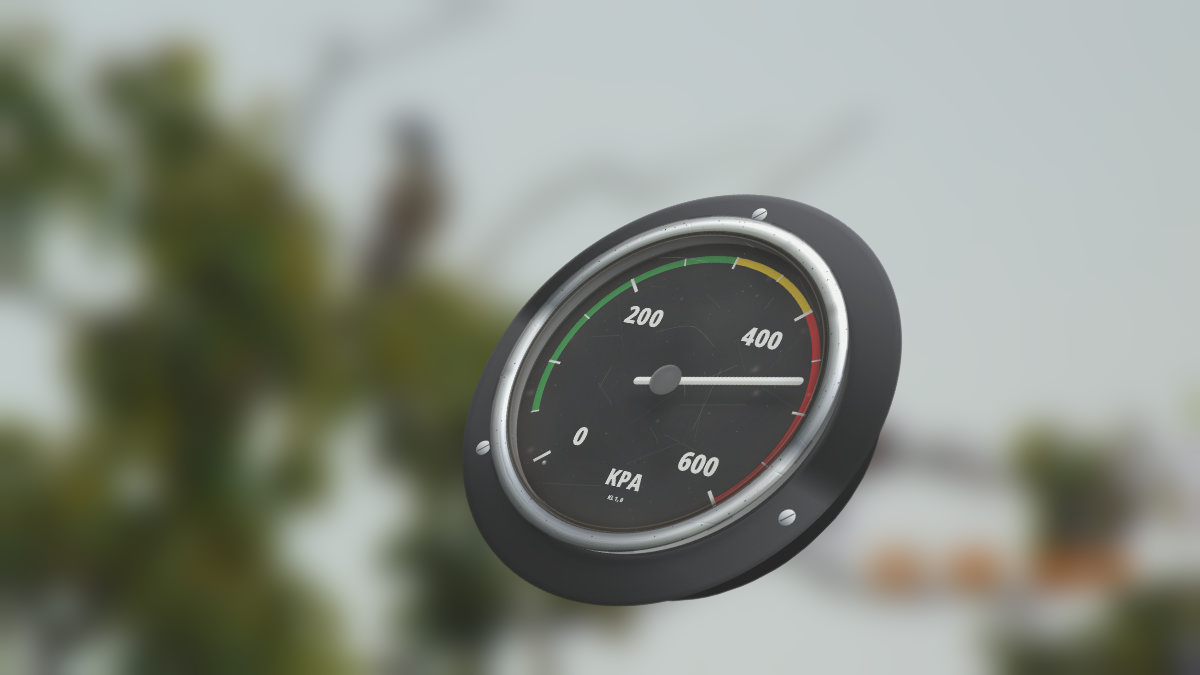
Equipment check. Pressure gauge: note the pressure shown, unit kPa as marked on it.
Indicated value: 475 kPa
